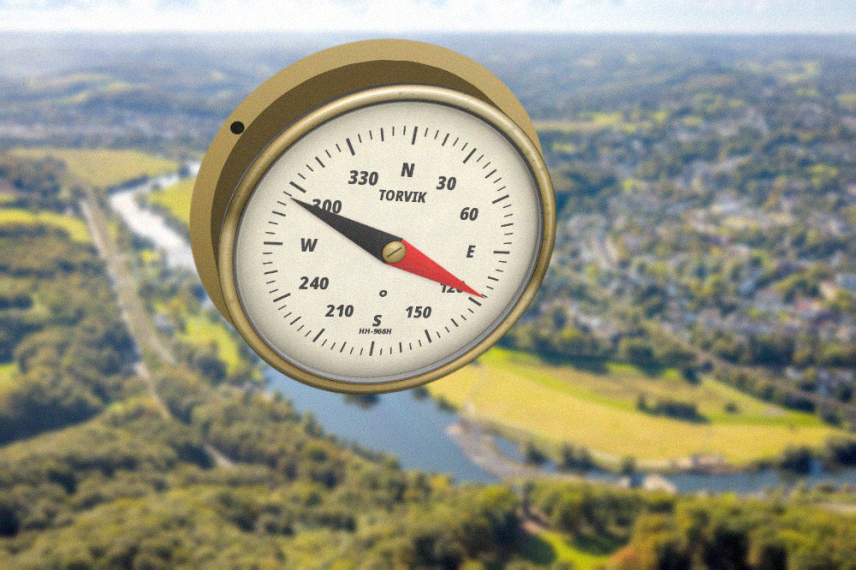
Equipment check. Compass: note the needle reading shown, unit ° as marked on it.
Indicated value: 115 °
